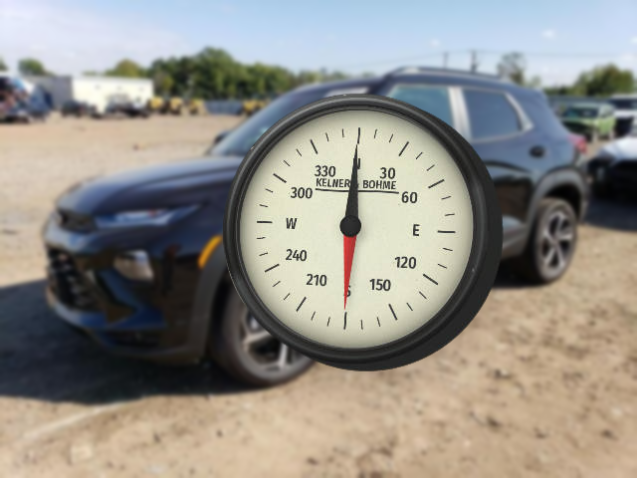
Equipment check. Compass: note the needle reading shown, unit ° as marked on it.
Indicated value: 180 °
